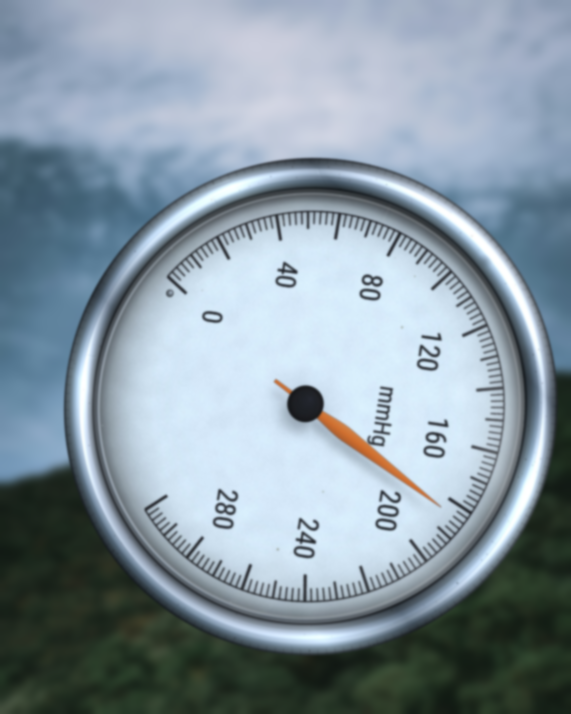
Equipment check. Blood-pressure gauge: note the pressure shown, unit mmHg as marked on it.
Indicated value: 184 mmHg
